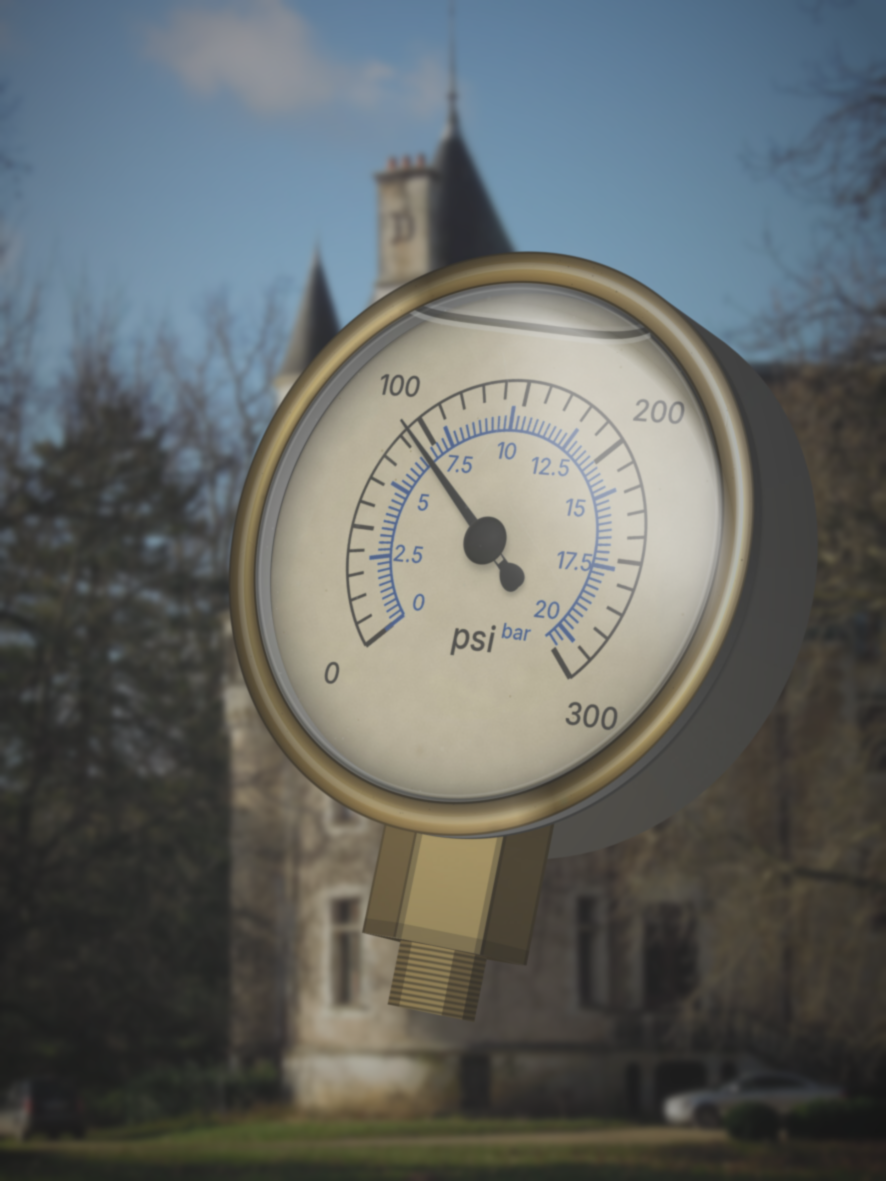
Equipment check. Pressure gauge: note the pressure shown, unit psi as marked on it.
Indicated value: 95 psi
